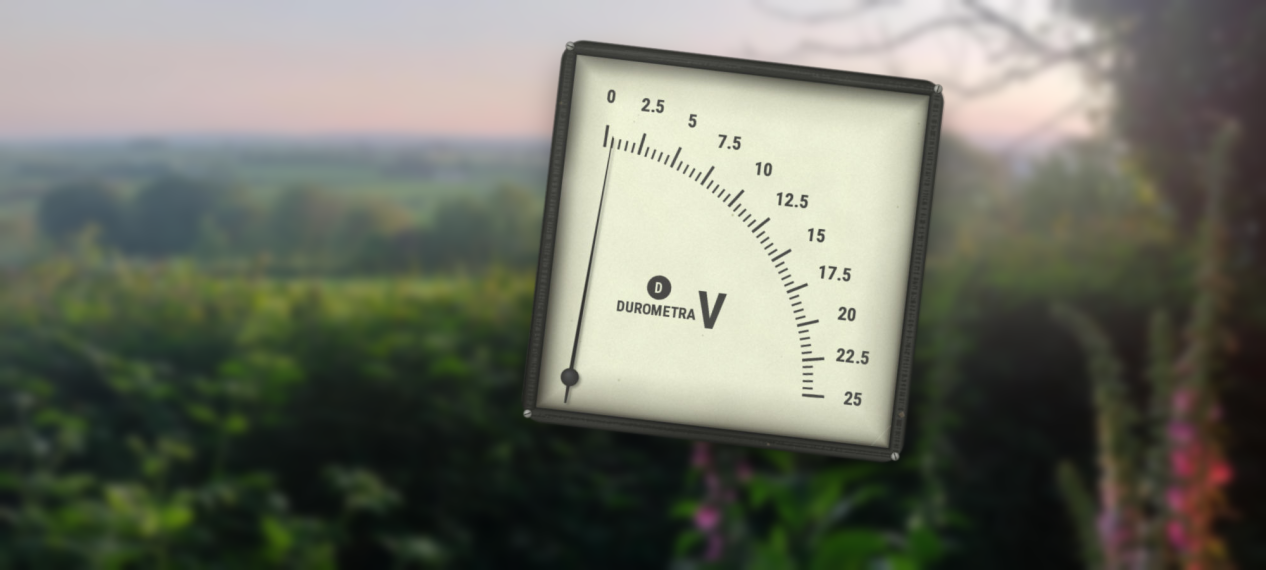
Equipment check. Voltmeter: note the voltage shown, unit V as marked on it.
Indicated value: 0.5 V
